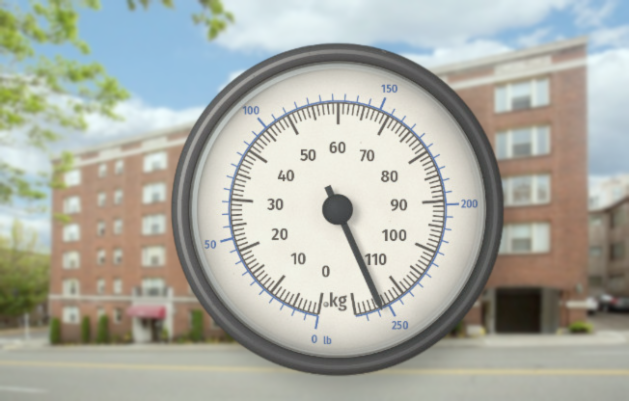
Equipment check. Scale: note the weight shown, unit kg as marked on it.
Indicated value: 115 kg
